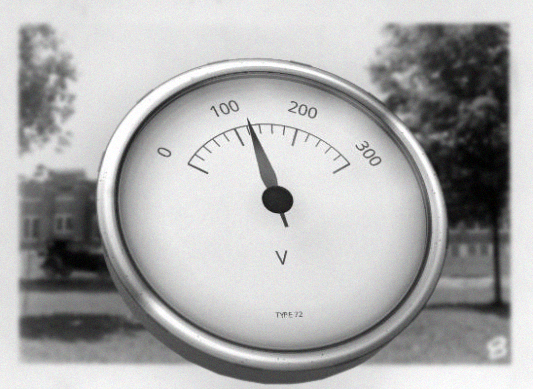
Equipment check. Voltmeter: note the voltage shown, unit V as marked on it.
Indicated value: 120 V
